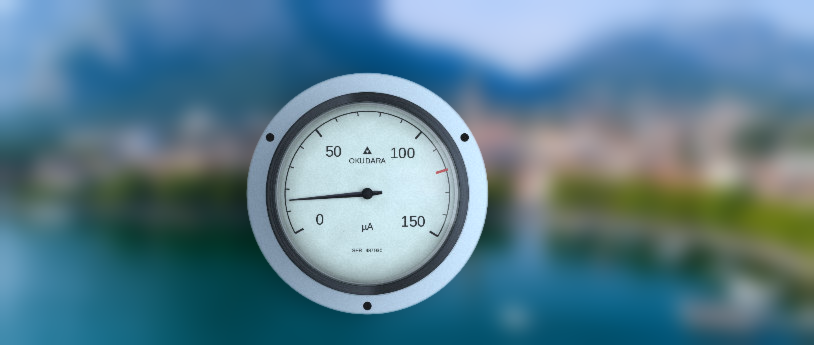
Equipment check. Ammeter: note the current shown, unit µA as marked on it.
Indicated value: 15 µA
